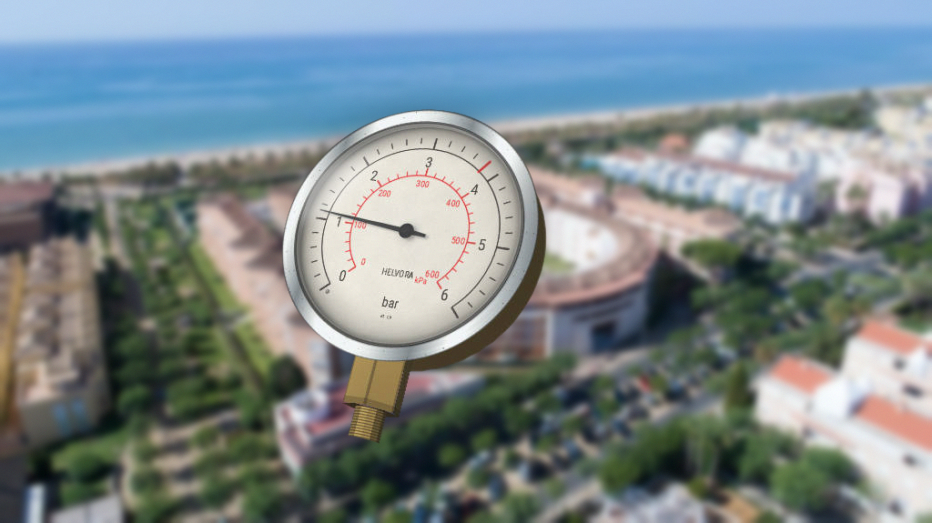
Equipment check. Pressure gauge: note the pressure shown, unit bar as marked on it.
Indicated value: 1.1 bar
